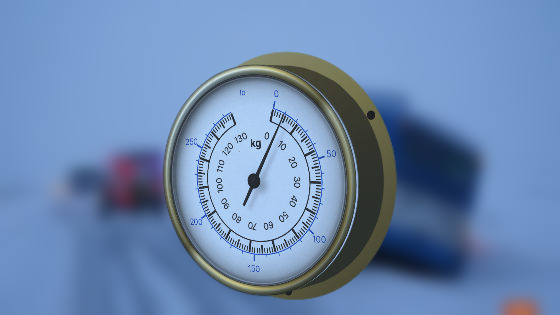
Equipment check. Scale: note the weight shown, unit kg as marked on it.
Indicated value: 5 kg
